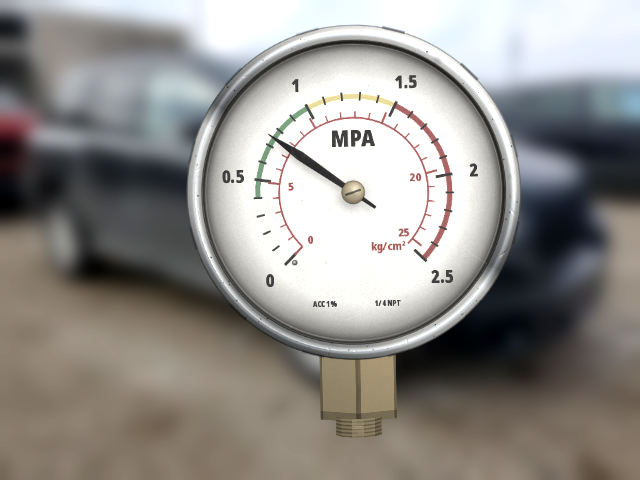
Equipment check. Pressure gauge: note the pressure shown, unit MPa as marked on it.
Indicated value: 0.75 MPa
